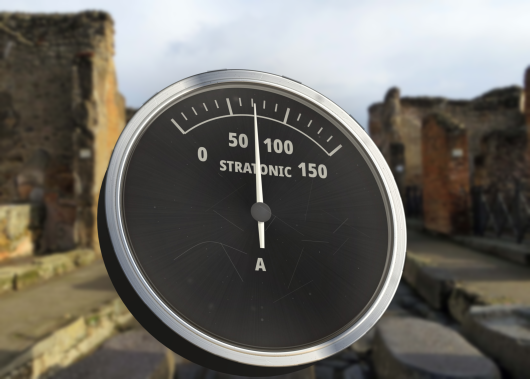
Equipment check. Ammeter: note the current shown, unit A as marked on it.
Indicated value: 70 A
